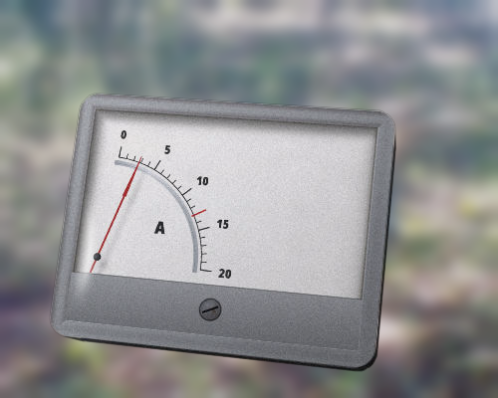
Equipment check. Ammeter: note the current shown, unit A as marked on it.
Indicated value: 3 A
